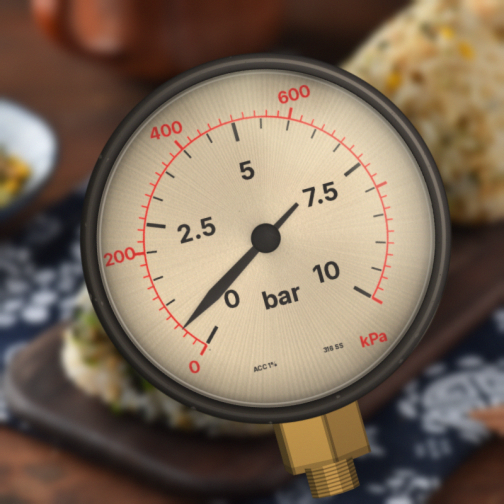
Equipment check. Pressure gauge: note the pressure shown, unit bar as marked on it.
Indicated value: 0.5 bar
